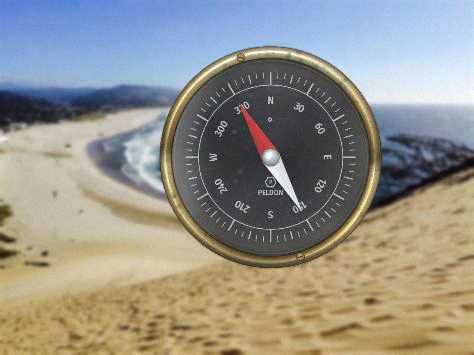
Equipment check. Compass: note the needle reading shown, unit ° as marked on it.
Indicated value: 330 °
